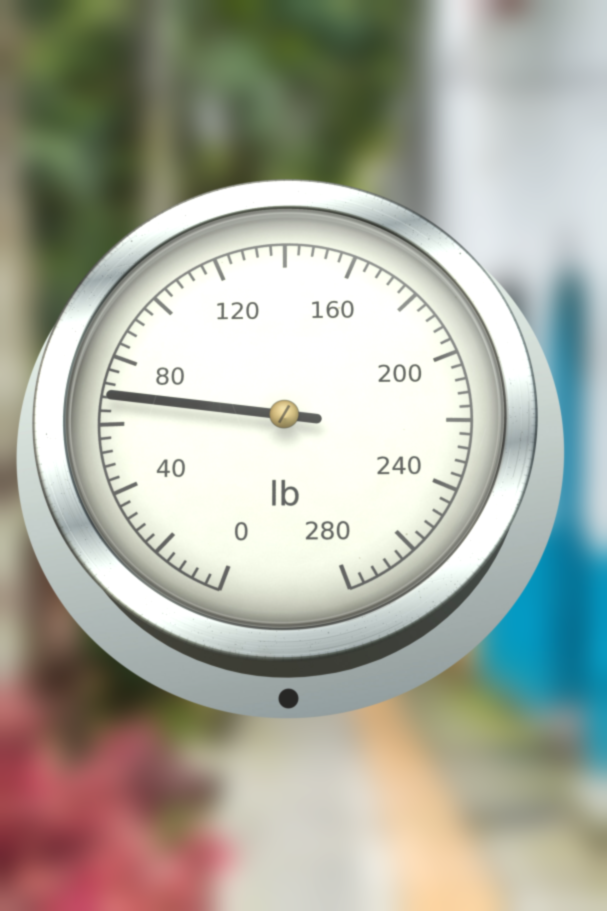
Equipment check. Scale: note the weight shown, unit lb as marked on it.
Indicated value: 68 lb
